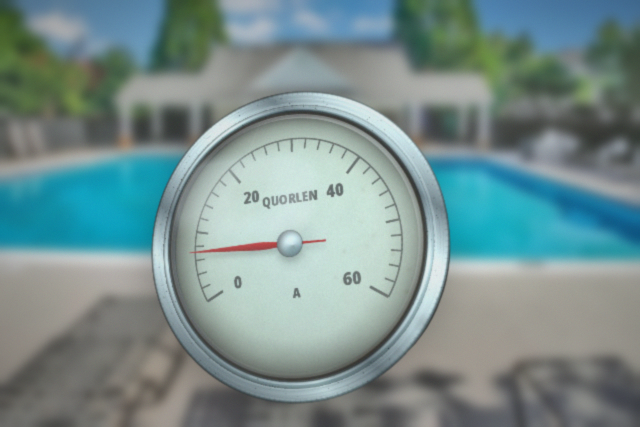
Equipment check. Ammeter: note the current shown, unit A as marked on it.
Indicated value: 7 A
